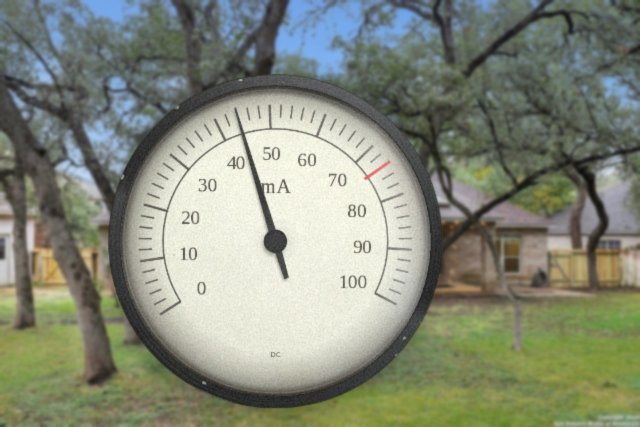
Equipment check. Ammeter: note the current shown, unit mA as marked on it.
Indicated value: 44 mA
